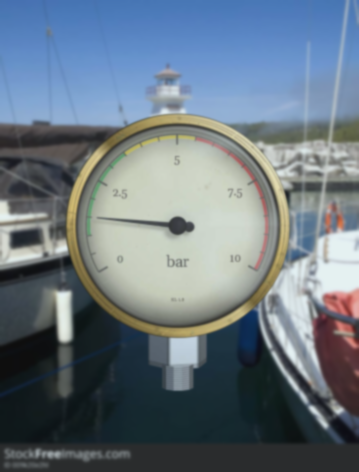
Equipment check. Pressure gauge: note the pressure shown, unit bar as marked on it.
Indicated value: 1.5 bar
